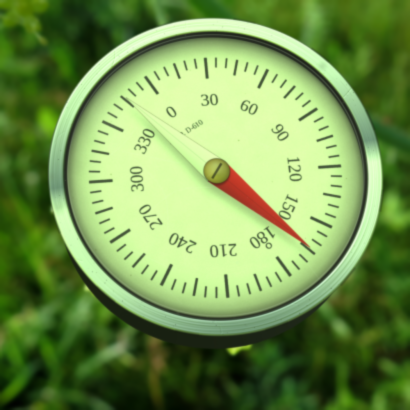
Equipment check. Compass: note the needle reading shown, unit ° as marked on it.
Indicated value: 165 °
